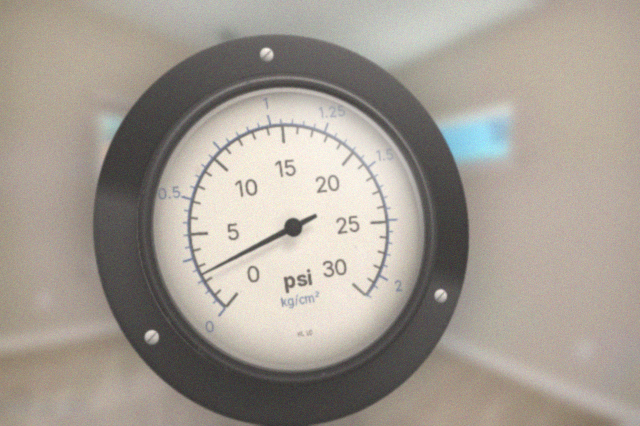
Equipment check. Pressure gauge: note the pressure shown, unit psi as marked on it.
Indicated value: 2.5 psi
